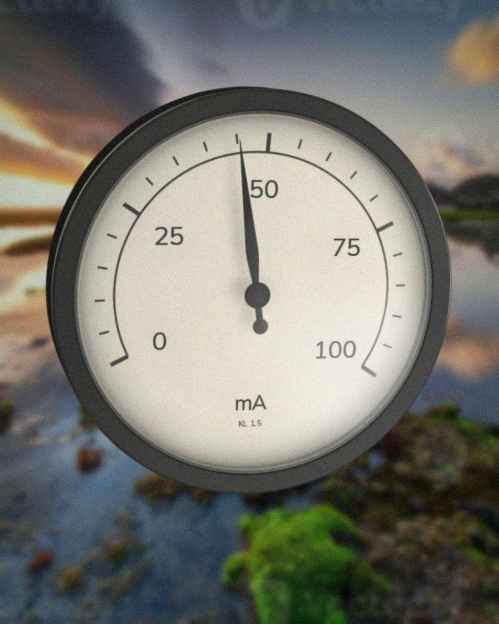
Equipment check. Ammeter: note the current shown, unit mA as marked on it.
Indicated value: 45 mA
